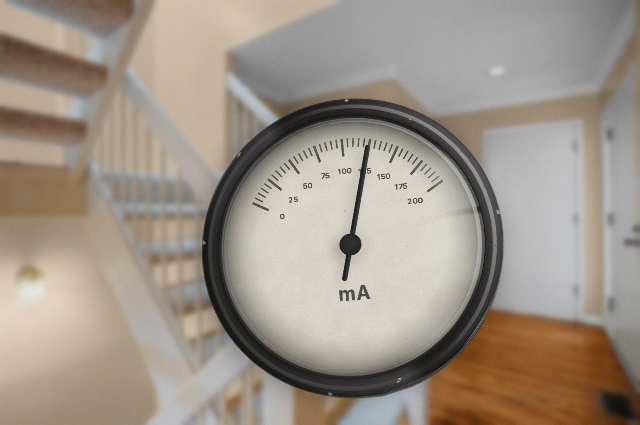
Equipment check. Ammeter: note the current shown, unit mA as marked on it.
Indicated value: 125 mA
